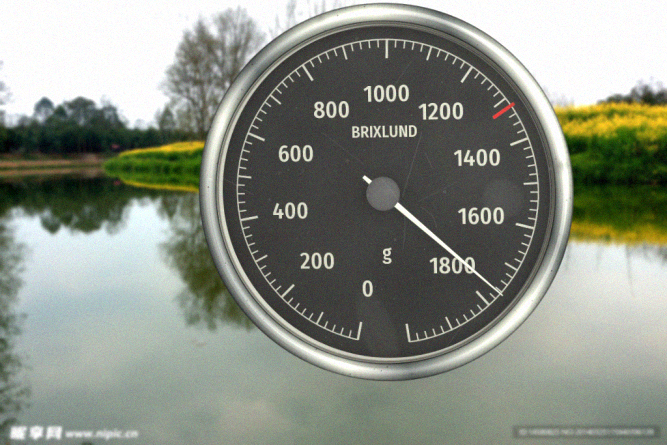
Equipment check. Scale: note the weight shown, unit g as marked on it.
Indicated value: 1760 g
